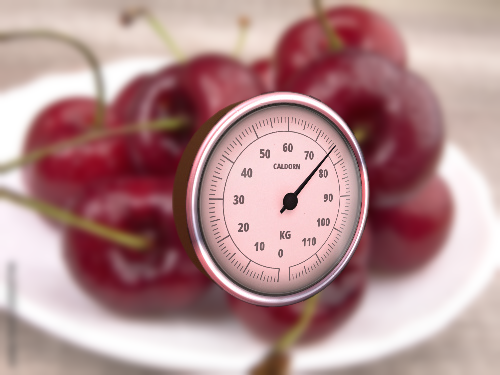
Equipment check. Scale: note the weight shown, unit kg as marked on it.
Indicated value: 75 kg
